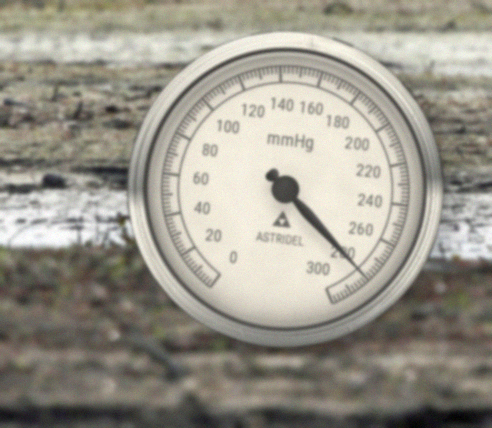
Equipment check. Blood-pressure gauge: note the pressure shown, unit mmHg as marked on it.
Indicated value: 280 mmHg
